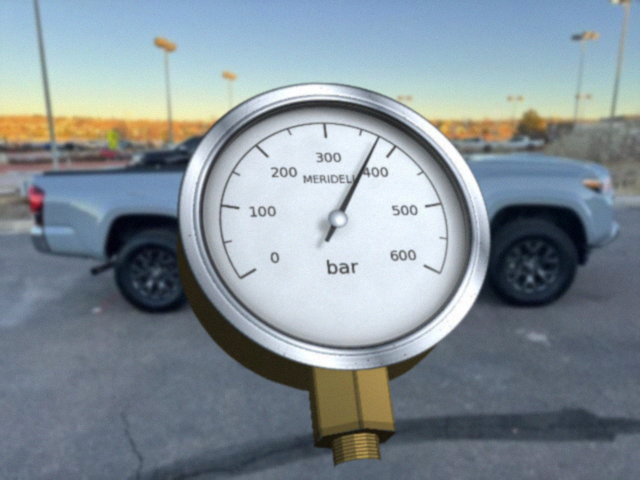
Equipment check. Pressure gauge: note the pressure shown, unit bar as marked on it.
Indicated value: 375 bar
